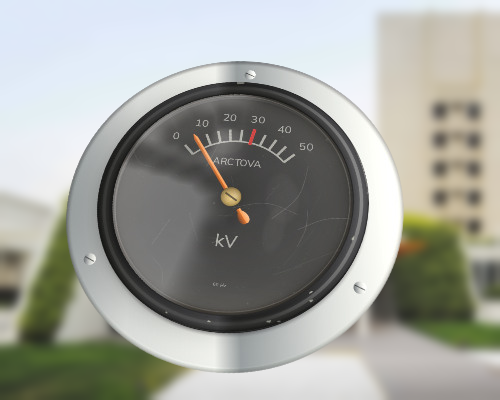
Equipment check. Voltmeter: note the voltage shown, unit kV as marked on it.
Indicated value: 5 kV
